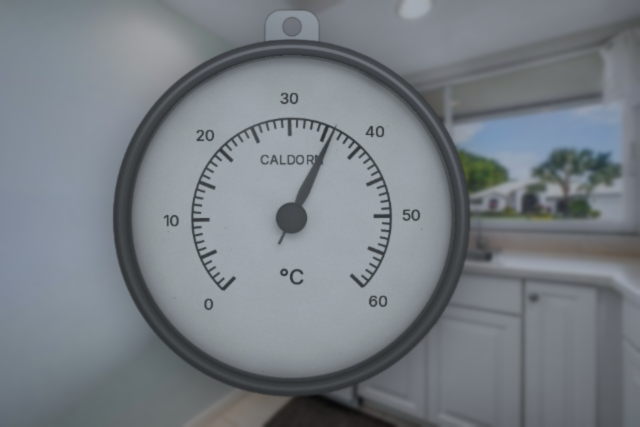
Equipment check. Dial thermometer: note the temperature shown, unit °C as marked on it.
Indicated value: 36 °C
